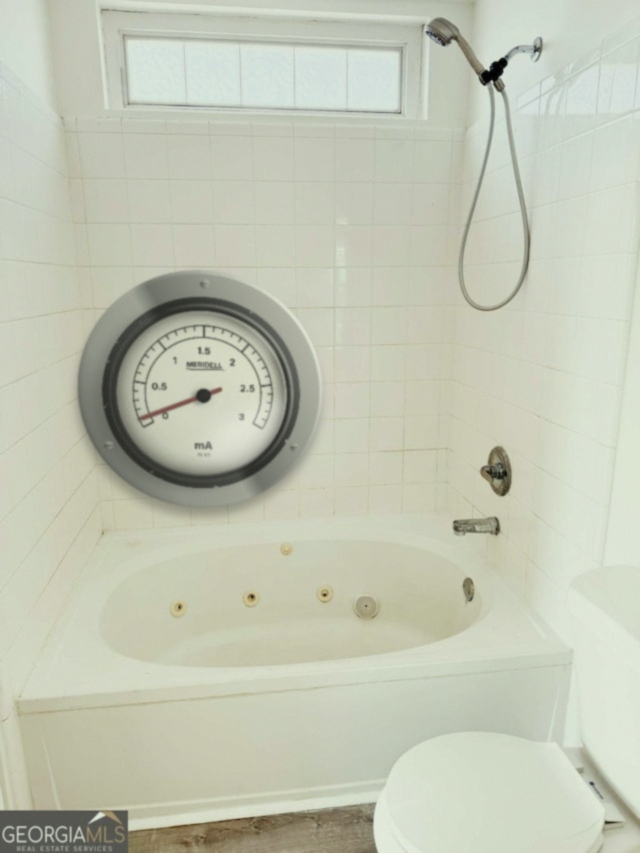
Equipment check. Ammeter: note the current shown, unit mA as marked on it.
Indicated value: 0.1 mA
